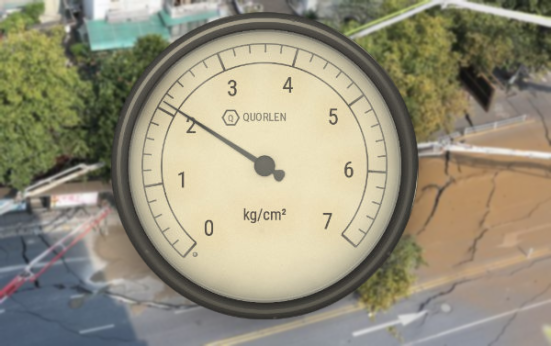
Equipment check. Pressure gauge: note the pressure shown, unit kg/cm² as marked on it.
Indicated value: 2.1 kg/cm²
